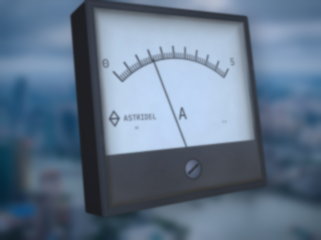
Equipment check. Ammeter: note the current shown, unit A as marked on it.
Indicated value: 1.5 A
